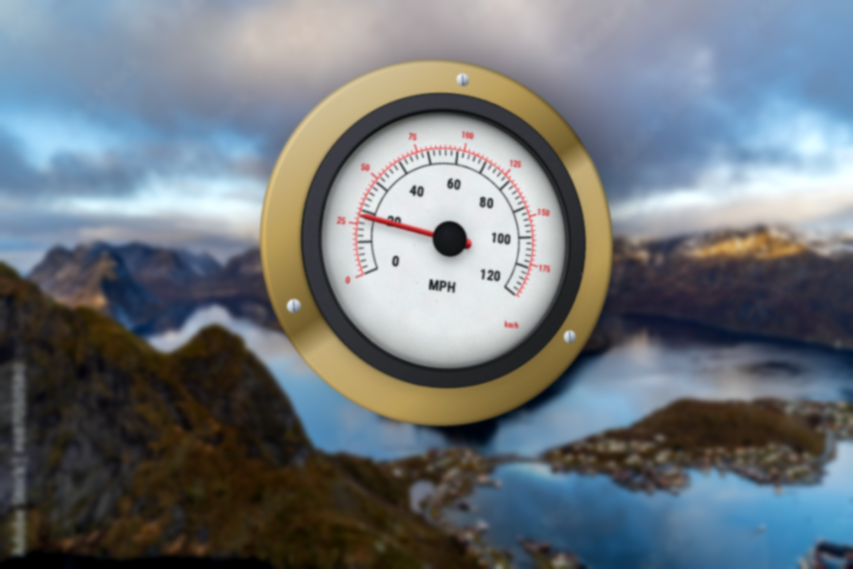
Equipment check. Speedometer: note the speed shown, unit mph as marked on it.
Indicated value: 18 mph
